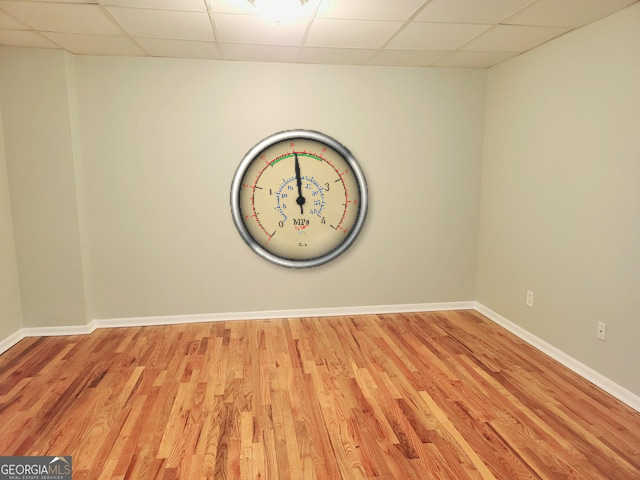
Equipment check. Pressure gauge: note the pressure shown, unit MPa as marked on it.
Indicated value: 2 MPa
